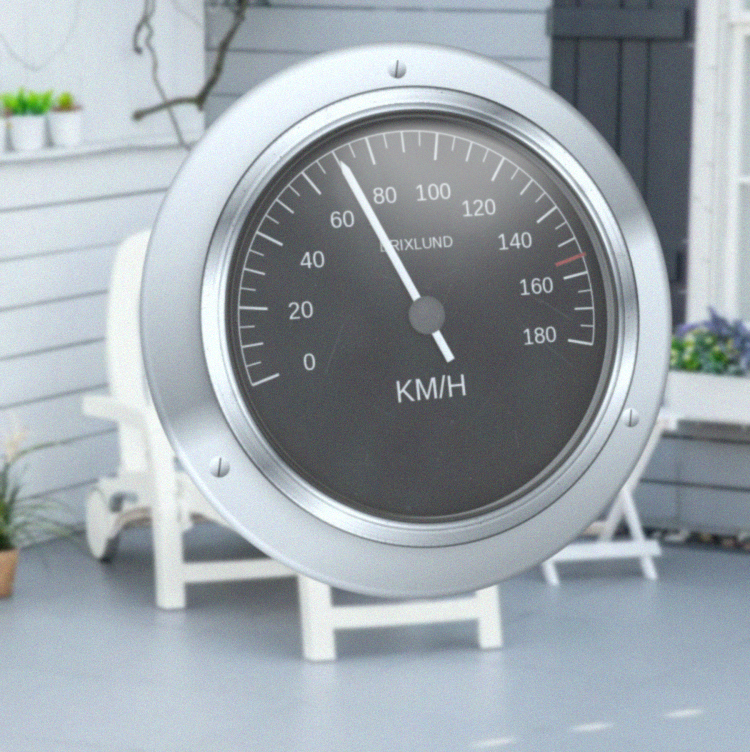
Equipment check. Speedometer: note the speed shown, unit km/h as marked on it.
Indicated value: 70 km/h
